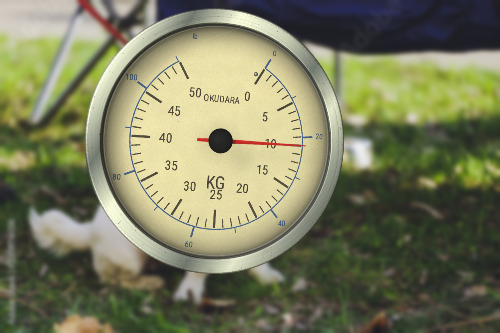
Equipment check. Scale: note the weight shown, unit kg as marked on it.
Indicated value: 10 kg
